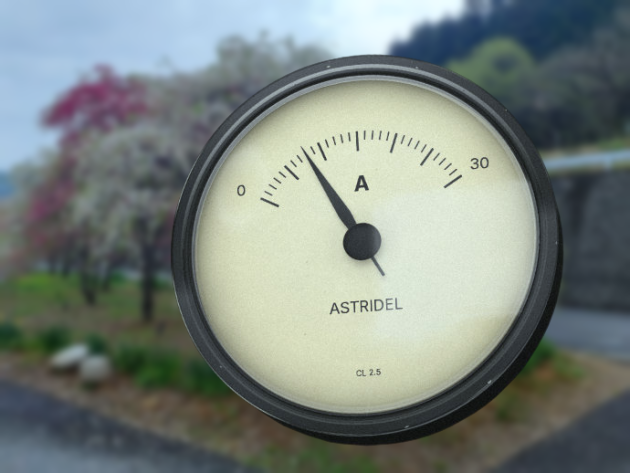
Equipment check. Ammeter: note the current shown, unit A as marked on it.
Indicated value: 8 A
